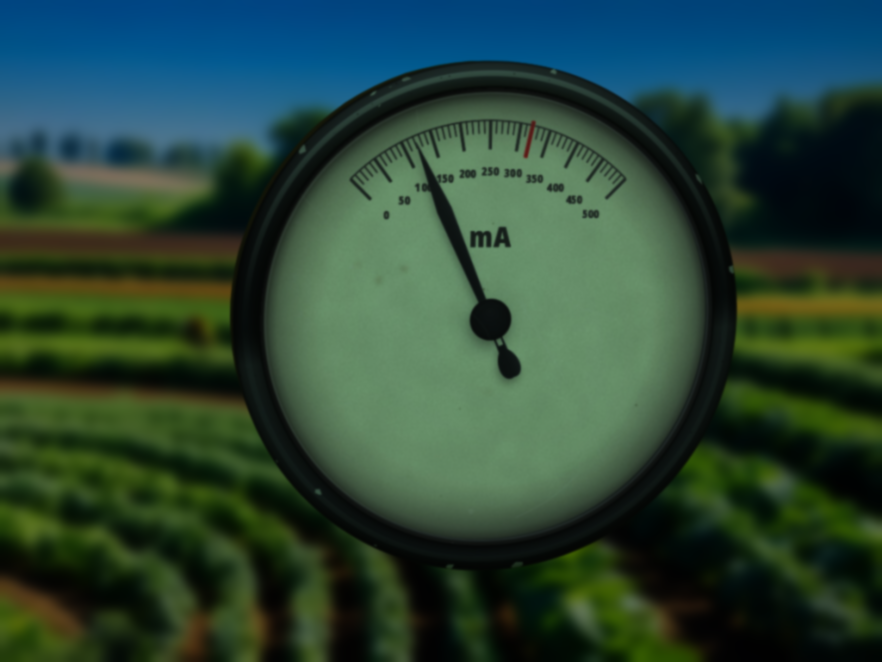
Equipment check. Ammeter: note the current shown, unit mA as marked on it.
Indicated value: 120 mA
